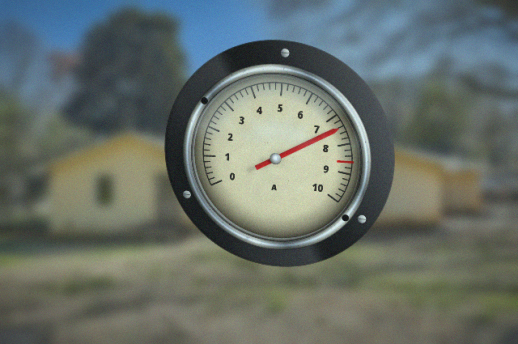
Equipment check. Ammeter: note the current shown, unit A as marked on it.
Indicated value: 7.4 A
